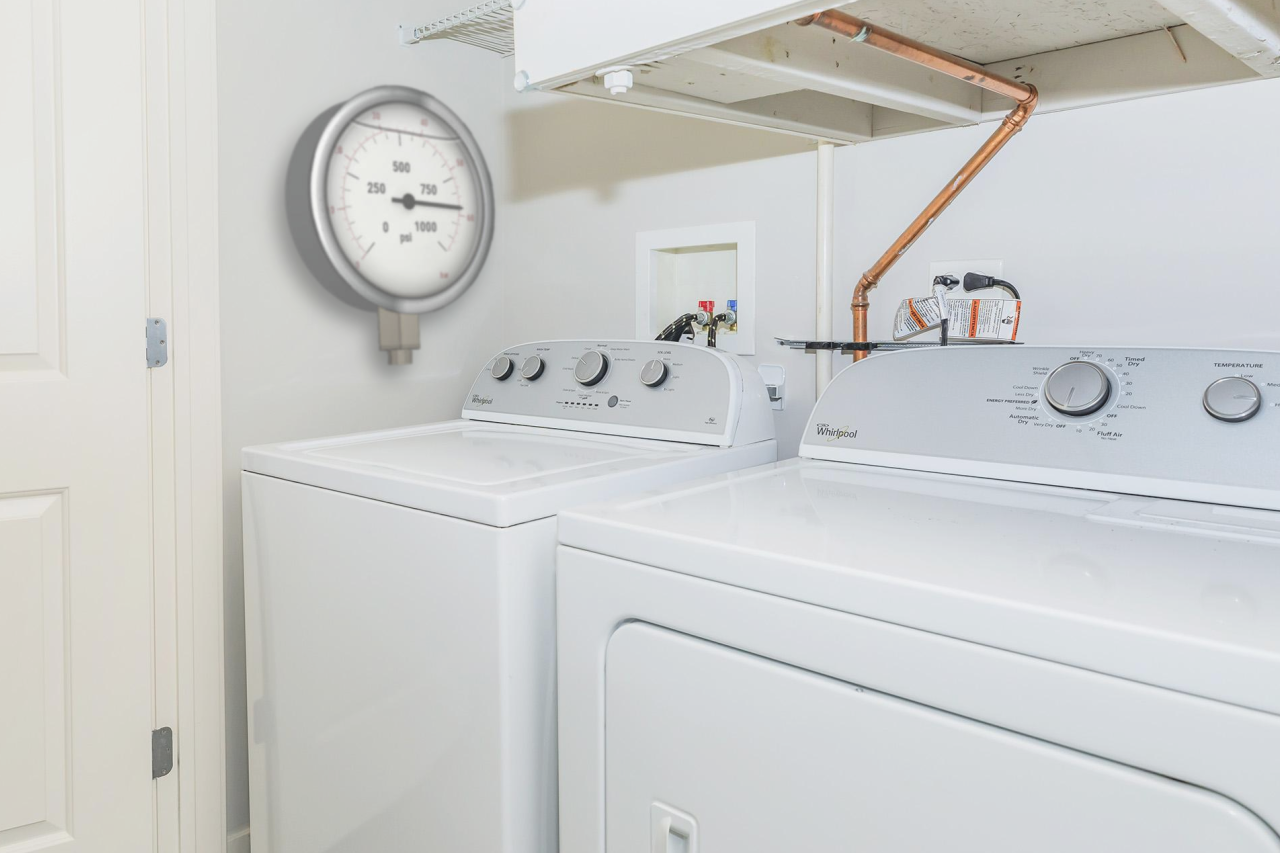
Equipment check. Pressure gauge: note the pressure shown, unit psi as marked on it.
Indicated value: 850 psi
